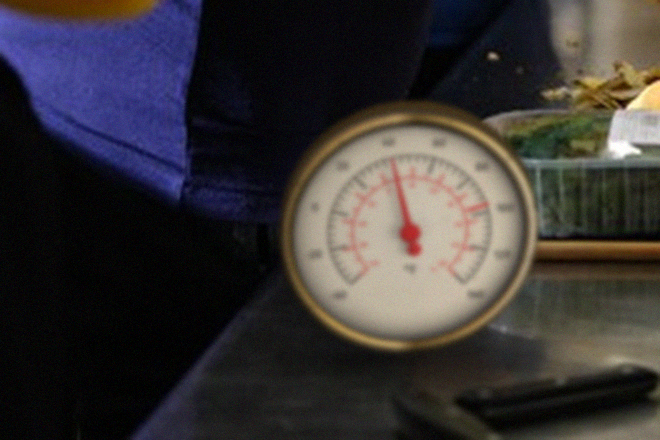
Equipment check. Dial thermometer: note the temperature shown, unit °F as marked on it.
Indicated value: 40 °F
